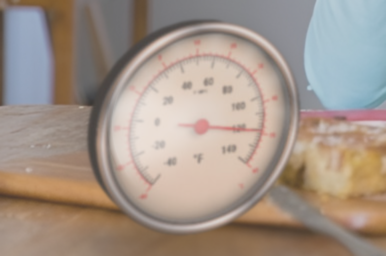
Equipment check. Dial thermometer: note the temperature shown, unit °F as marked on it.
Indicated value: 120 °F
